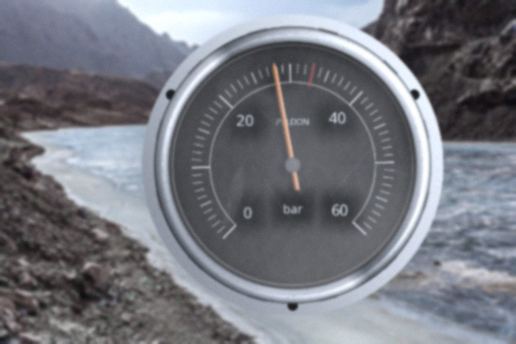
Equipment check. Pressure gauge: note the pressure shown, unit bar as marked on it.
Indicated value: 28 bar
